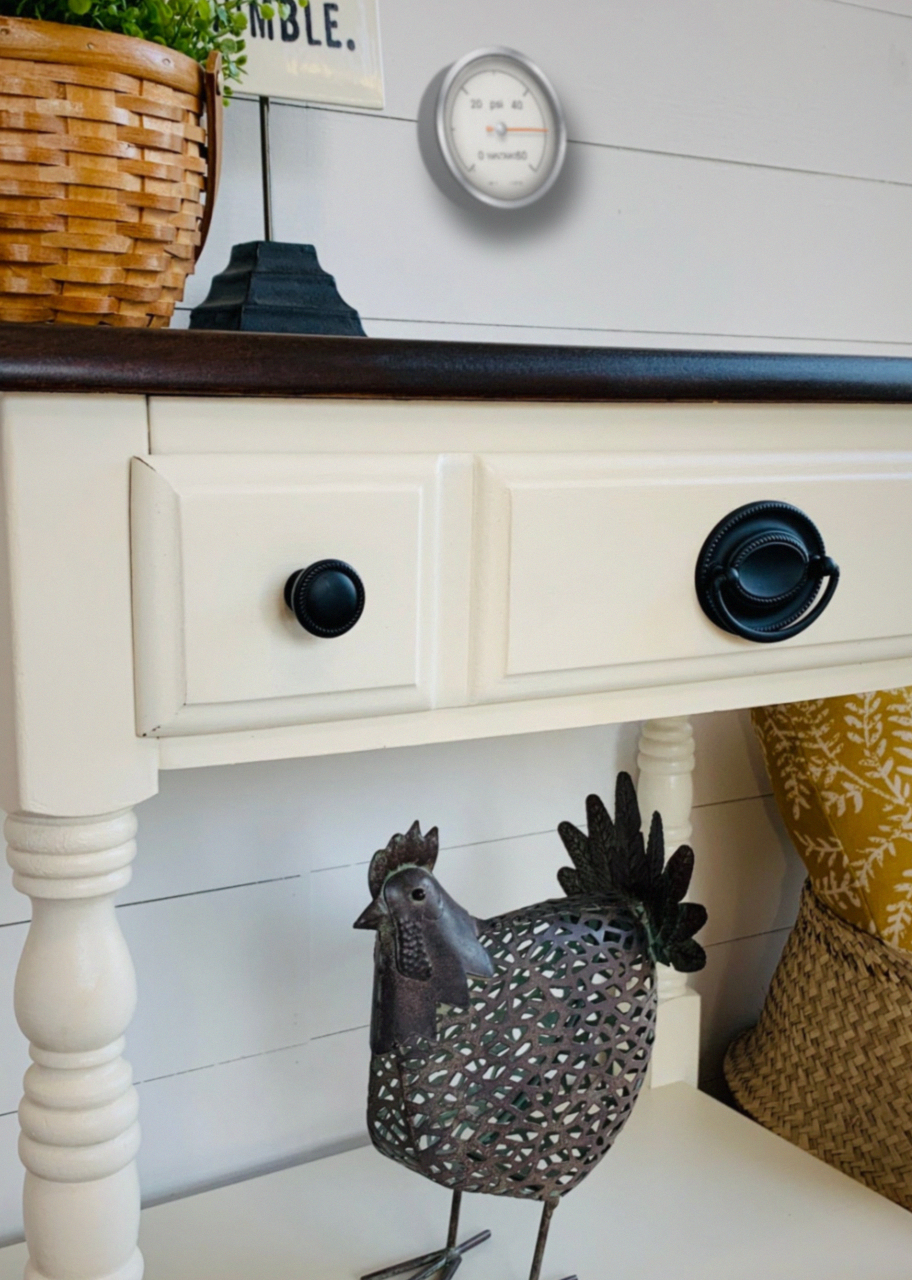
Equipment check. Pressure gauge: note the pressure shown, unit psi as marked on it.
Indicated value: 50 psi
